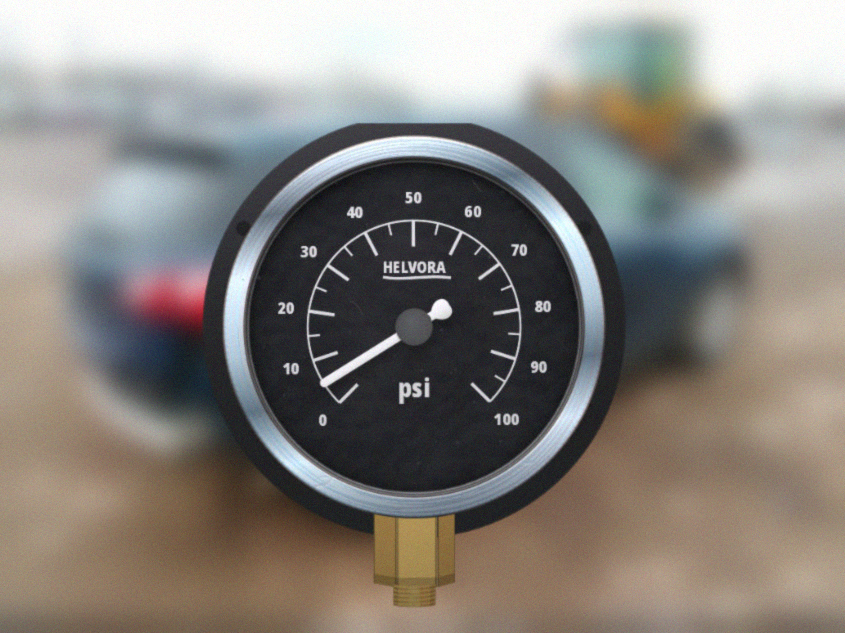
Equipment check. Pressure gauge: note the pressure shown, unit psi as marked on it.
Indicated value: 5 psi
